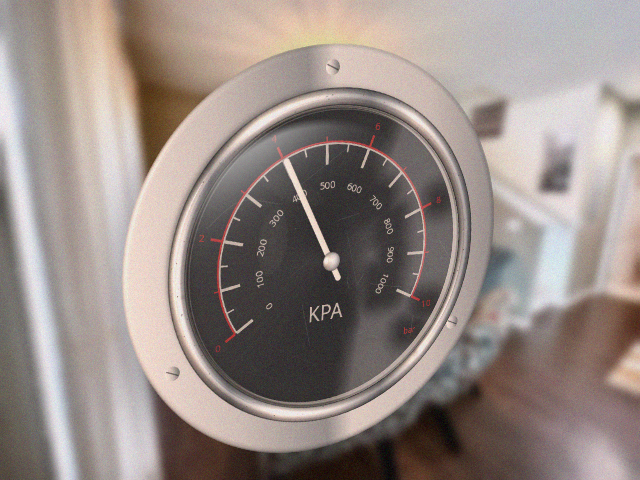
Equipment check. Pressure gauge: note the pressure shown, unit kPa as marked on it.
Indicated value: 400 kPa
